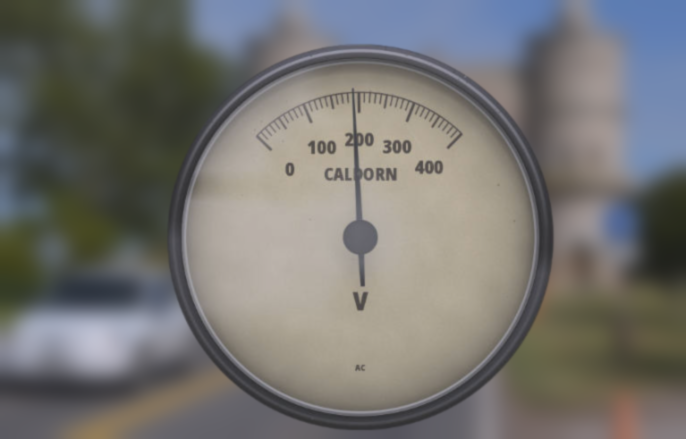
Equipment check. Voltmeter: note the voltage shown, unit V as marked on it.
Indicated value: 190 V
